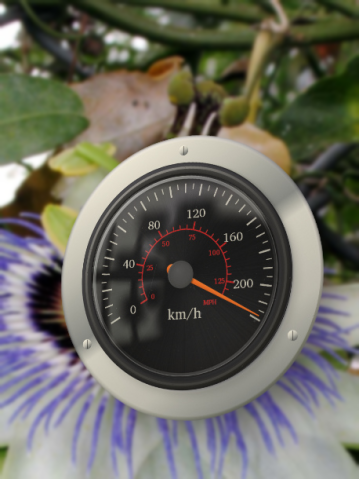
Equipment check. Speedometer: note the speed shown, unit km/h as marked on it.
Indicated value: 217.5 km/h
